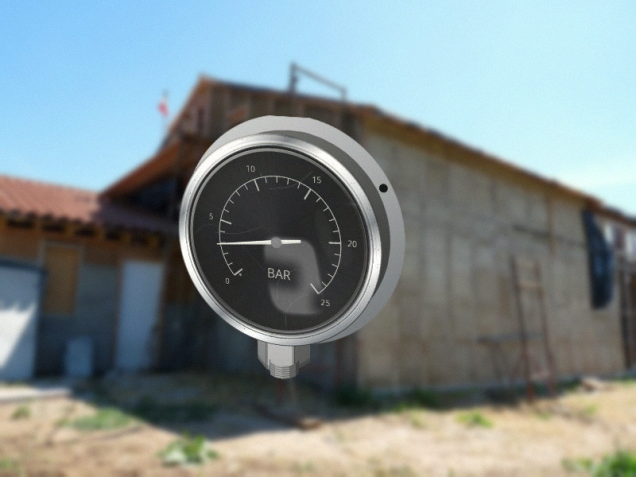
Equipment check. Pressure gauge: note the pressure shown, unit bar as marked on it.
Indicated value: 3 bar
